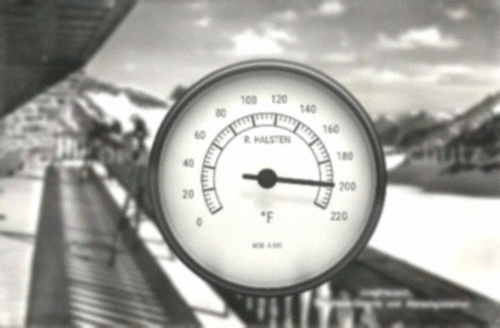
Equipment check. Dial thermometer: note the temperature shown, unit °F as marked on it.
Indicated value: 200 °F
